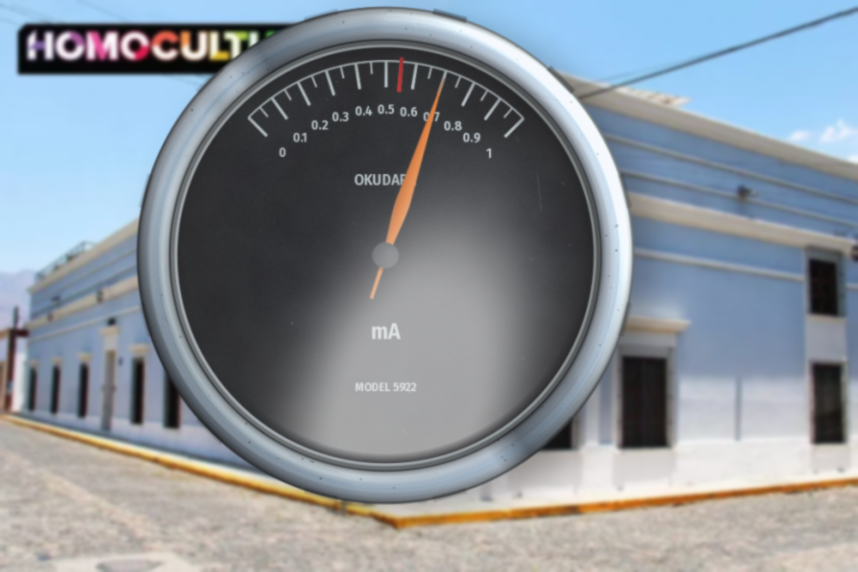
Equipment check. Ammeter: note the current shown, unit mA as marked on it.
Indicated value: 0.7 mA
